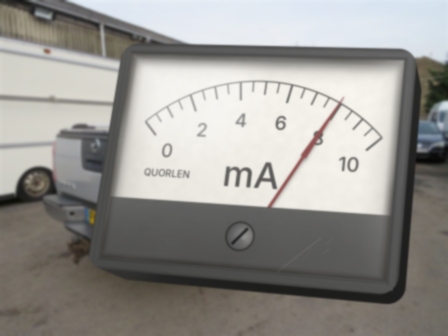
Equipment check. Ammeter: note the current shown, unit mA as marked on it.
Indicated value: 8 mA
